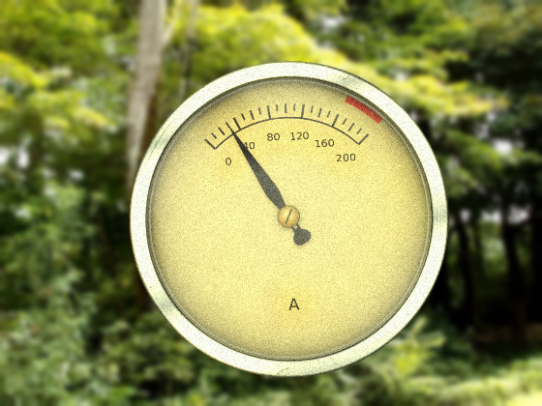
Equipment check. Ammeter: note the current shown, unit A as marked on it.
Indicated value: 30 A
